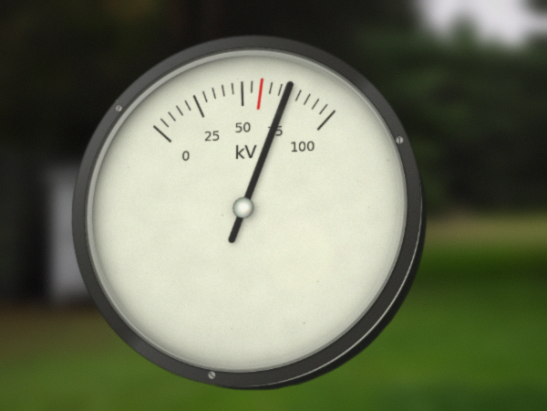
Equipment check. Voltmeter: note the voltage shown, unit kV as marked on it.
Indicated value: 75 kV
